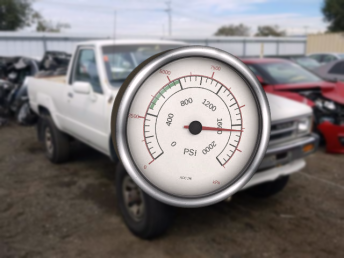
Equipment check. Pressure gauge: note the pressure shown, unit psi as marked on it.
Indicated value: 1650 psi
